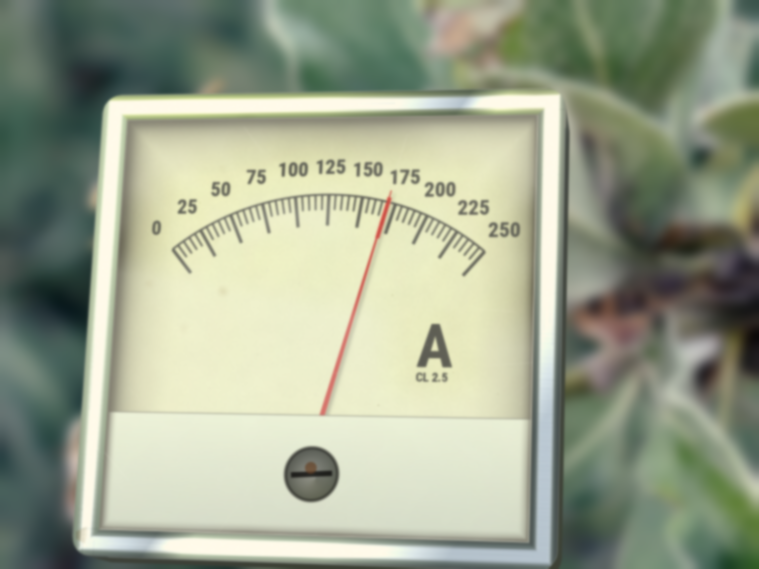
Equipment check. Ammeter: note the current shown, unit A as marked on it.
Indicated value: 170 A
